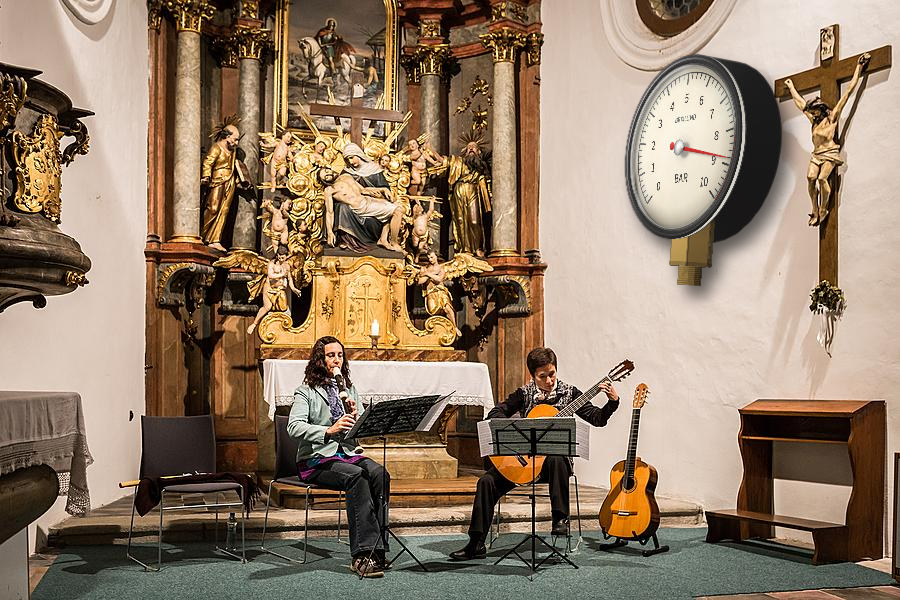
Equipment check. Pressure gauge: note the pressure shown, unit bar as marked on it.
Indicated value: 8.8 bar
